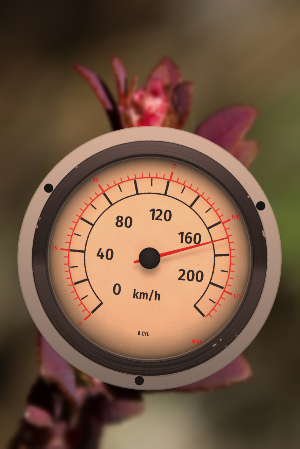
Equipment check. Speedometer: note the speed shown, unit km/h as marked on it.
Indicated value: 170 km/h
